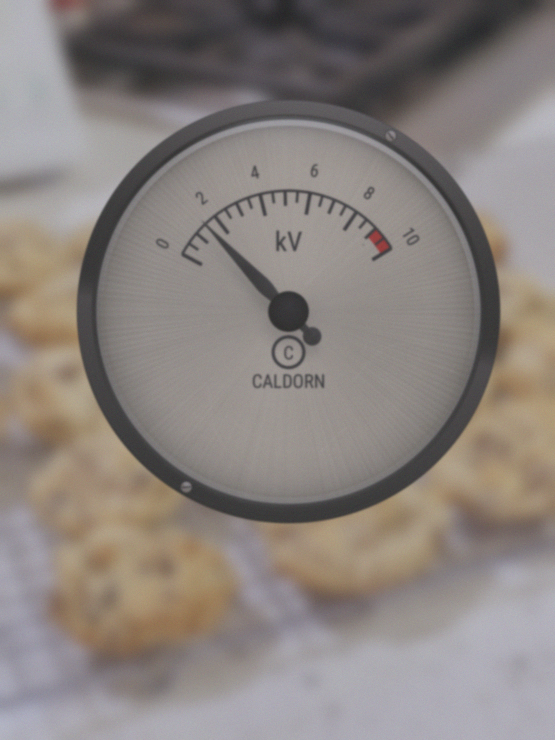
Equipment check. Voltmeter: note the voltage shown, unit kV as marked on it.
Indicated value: 1.5 kV
